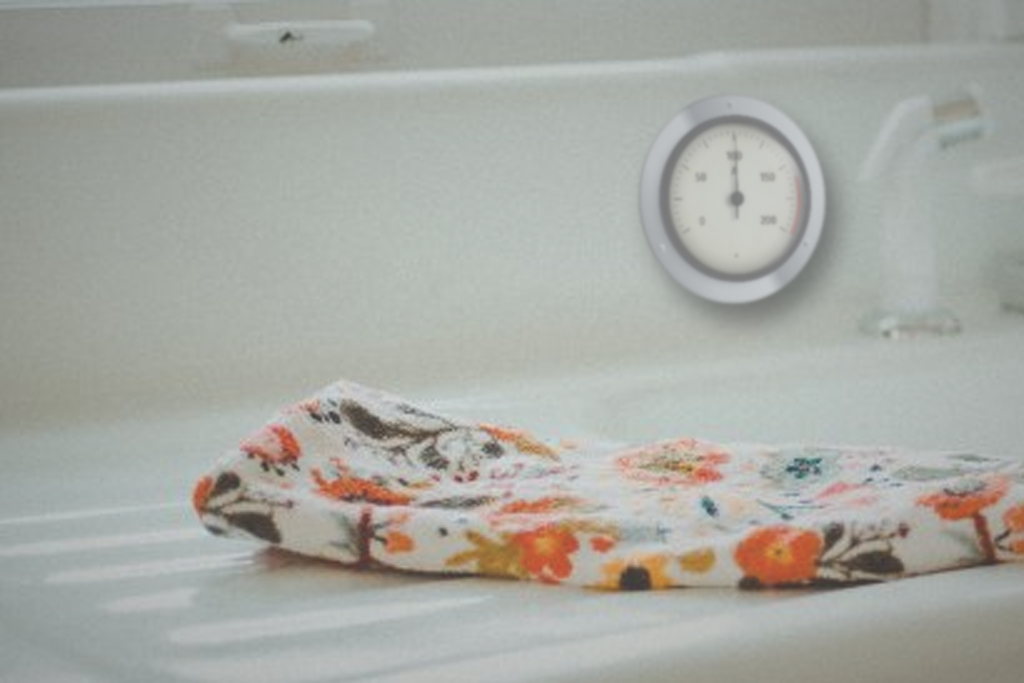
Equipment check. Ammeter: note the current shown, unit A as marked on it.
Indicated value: 100 A
